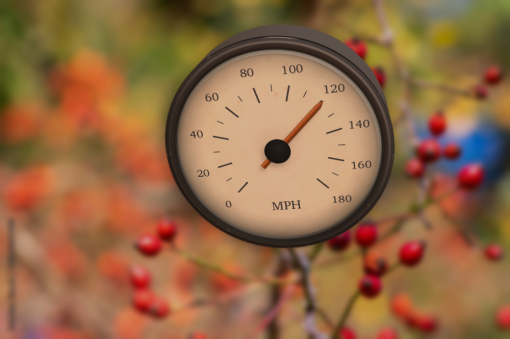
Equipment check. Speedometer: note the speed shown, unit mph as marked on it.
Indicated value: 120 mph
